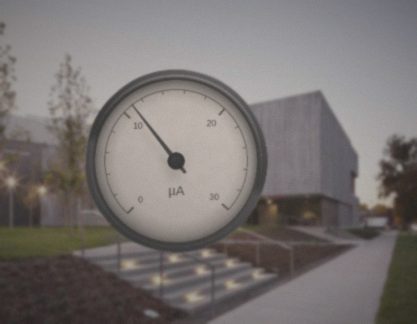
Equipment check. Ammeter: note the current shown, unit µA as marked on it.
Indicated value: 11 µA
